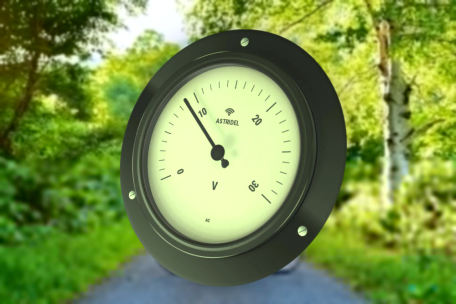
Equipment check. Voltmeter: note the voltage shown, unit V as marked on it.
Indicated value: 9 V
